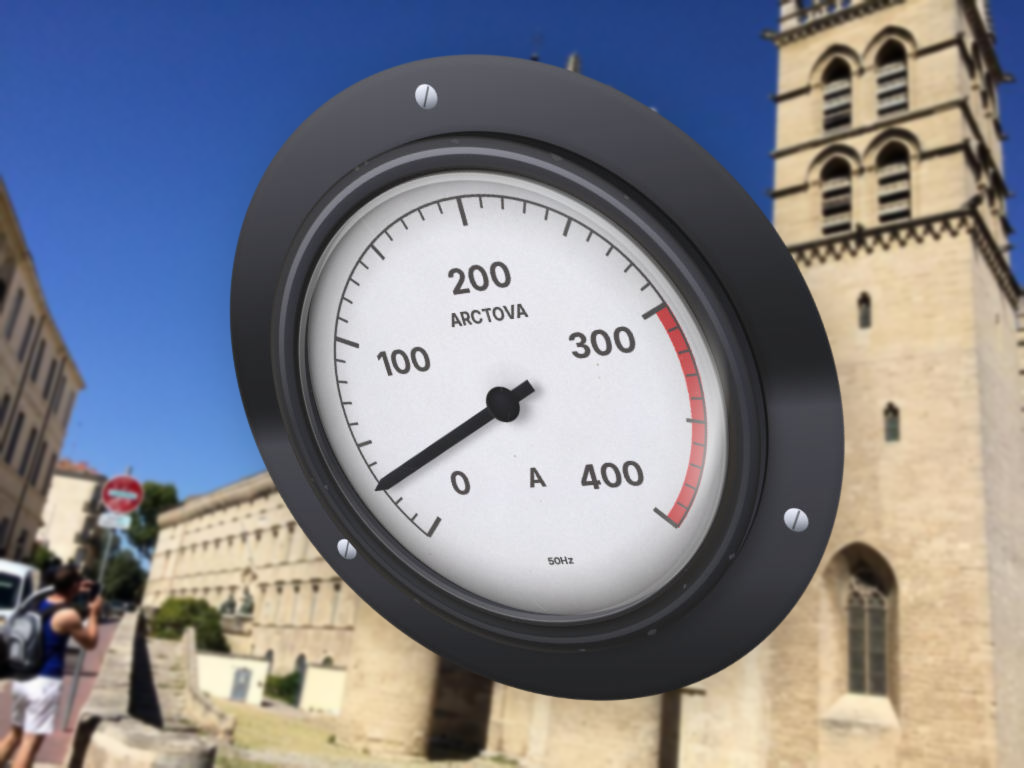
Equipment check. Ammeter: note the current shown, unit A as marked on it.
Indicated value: 30 A
